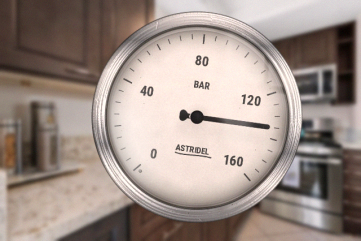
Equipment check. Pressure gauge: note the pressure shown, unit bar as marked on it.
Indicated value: 135 bar
